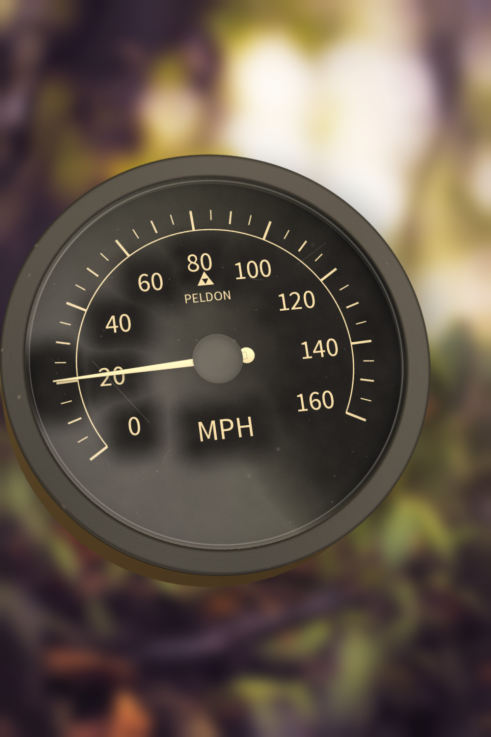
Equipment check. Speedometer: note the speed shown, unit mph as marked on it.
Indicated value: 20 mph
